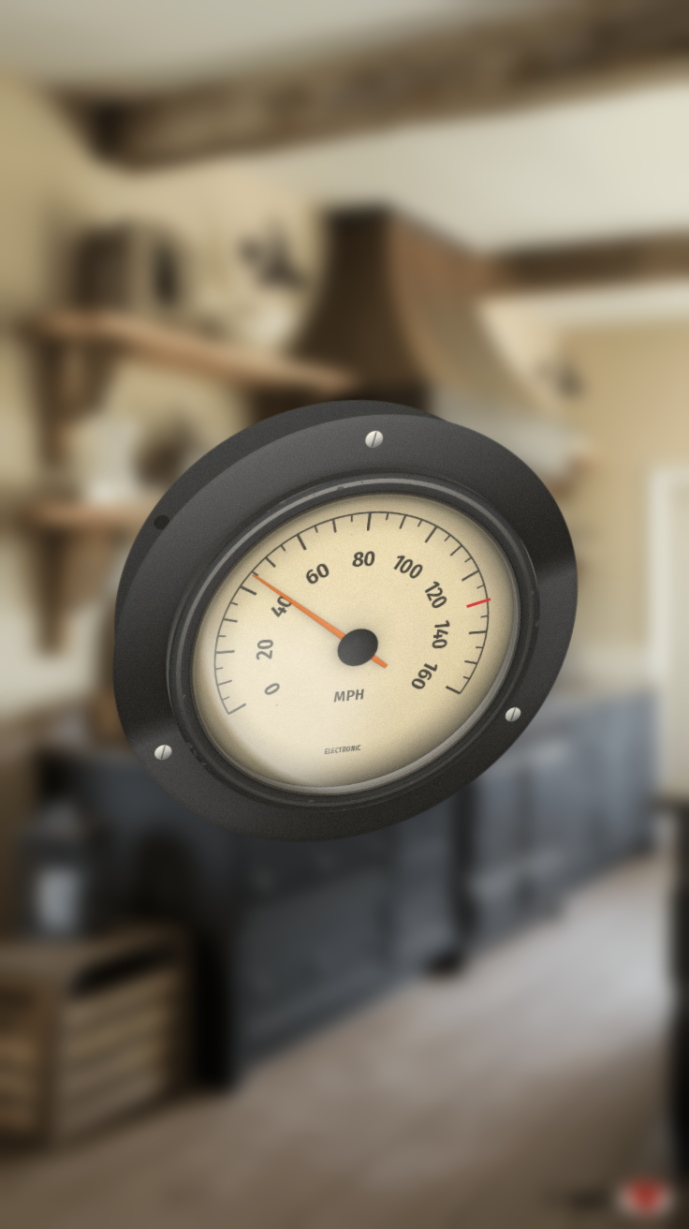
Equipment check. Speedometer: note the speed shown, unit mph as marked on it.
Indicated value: 45 mph
